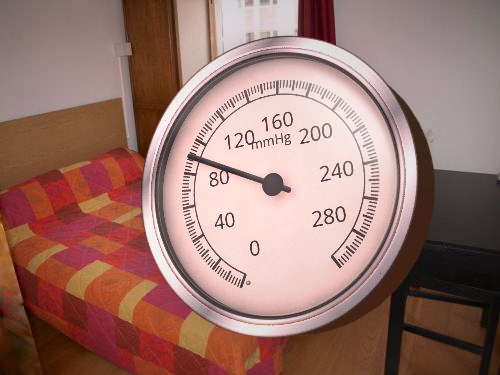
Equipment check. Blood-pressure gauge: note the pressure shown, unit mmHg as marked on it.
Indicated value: 90 mmHg
